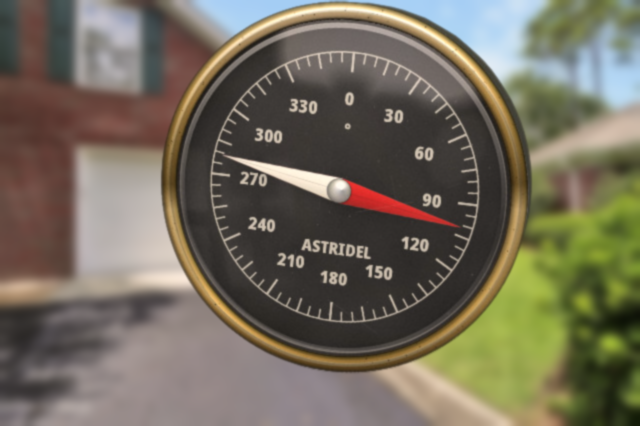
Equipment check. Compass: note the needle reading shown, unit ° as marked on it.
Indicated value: 100 °
